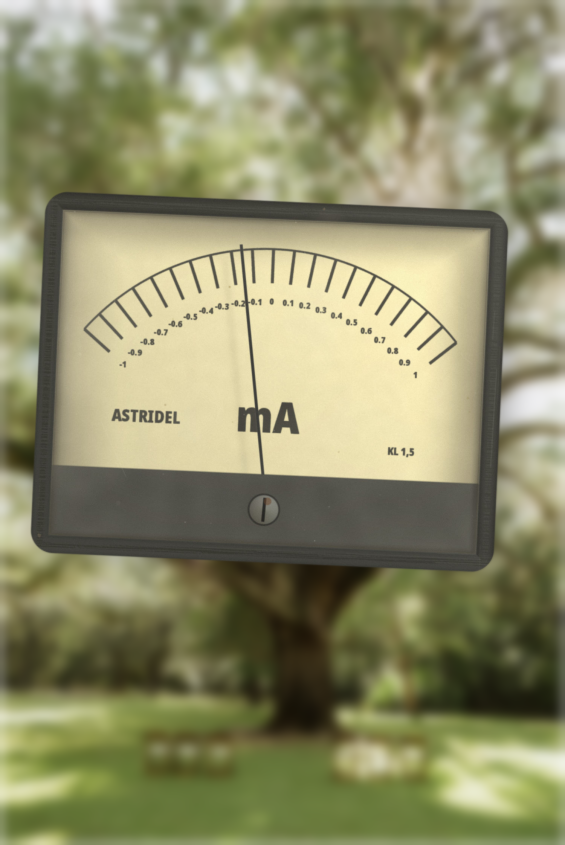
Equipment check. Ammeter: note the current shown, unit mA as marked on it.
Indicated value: -0.15 mA
